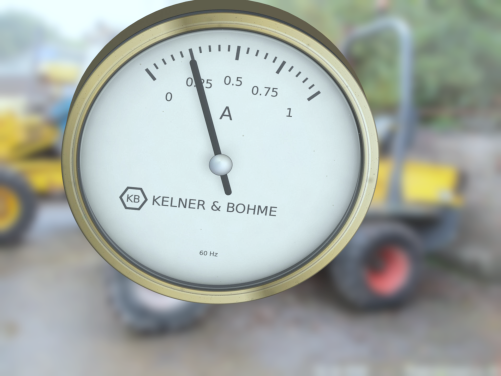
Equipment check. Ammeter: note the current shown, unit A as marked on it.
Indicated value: 0.25 A
